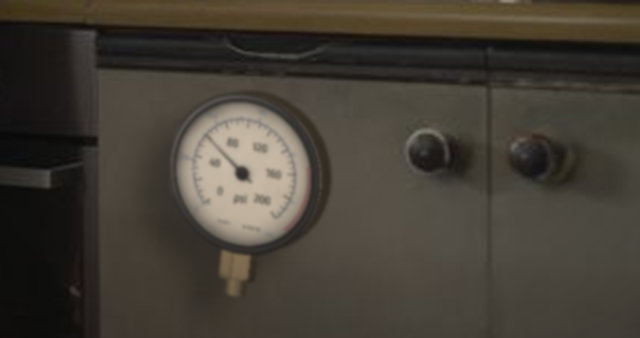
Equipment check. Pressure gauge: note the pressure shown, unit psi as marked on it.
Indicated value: 60 psi
